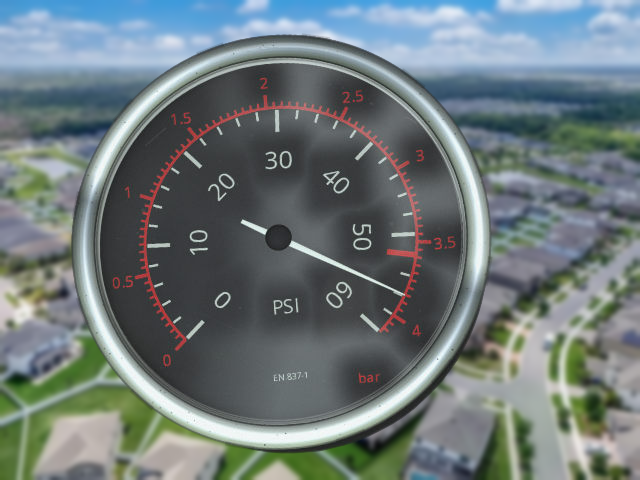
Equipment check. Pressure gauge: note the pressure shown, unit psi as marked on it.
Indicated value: 56 psi
